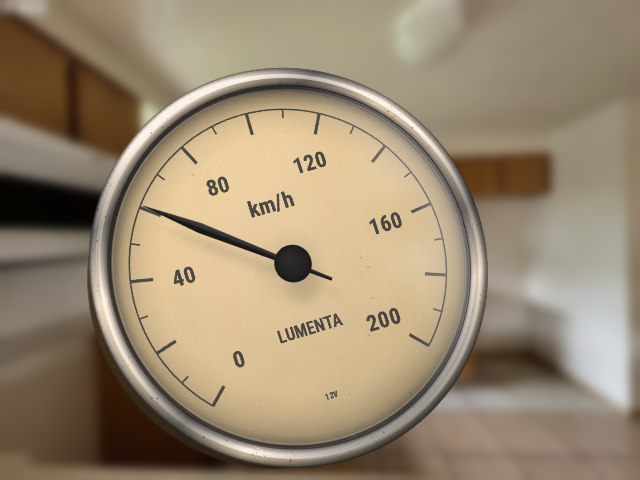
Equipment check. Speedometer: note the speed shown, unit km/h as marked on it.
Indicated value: 60 km/h
